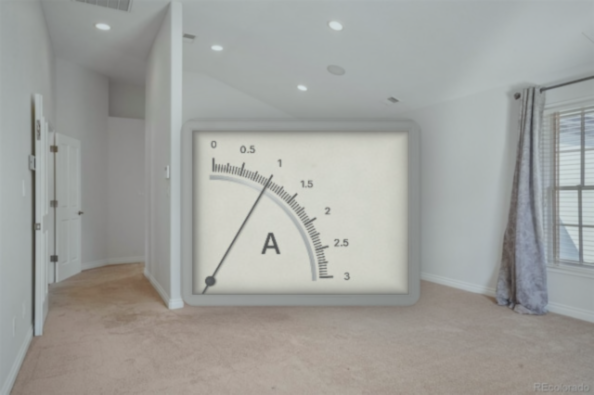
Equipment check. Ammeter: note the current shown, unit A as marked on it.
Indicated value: 1 A
